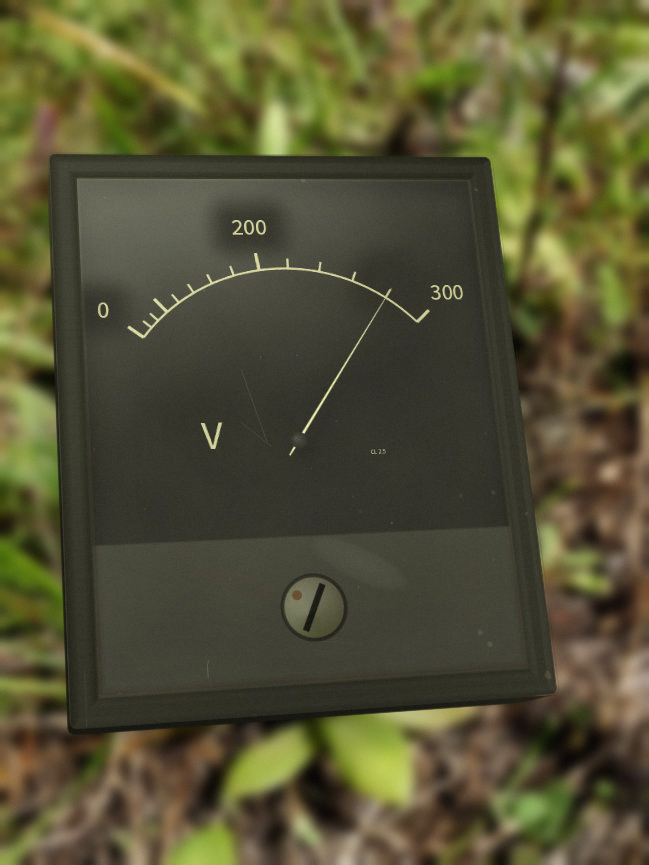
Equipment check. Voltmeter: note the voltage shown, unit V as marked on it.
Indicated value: 280 V
